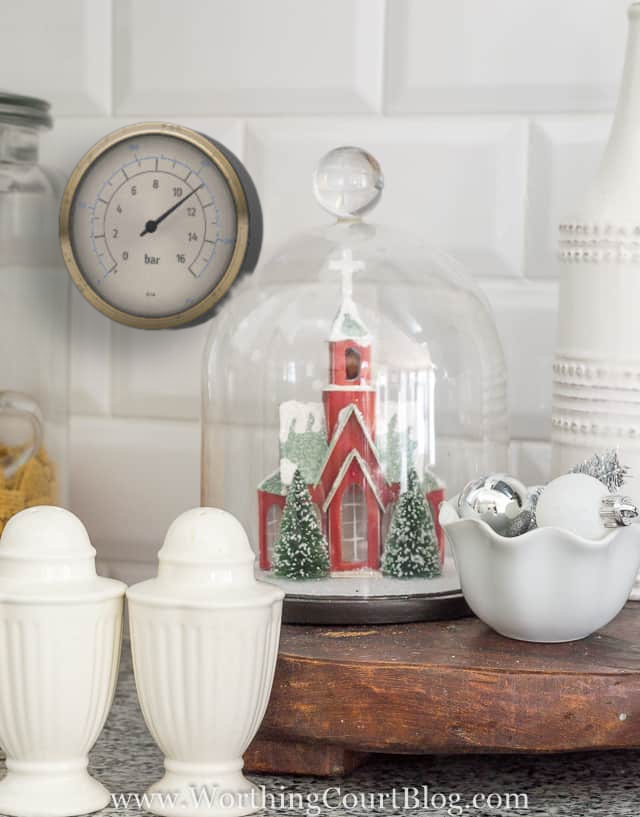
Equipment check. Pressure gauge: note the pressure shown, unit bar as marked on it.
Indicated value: 11 bar
